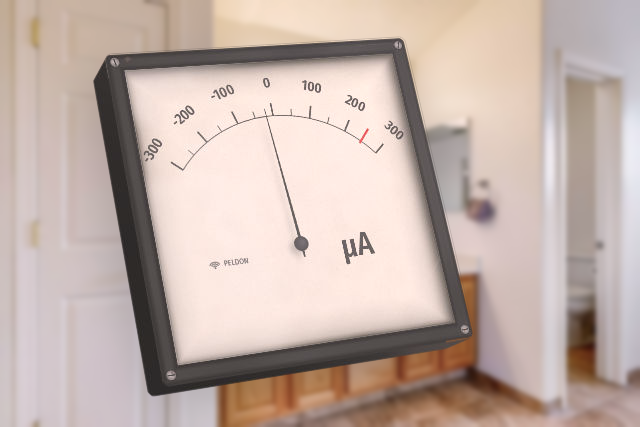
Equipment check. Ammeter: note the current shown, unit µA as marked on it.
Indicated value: -25 µA
